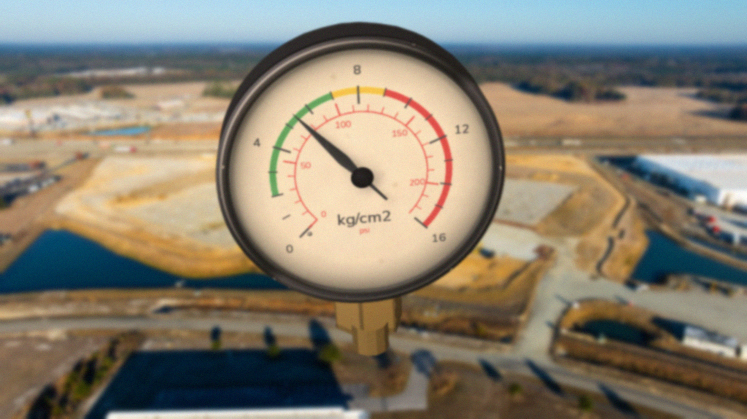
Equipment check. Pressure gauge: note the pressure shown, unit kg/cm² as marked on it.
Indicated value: 5.5 kg/cm²
